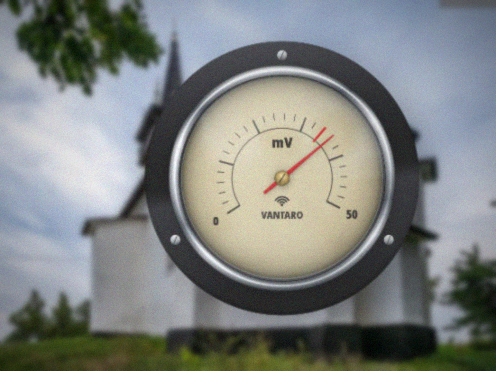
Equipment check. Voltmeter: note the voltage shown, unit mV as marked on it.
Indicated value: 36 mV
